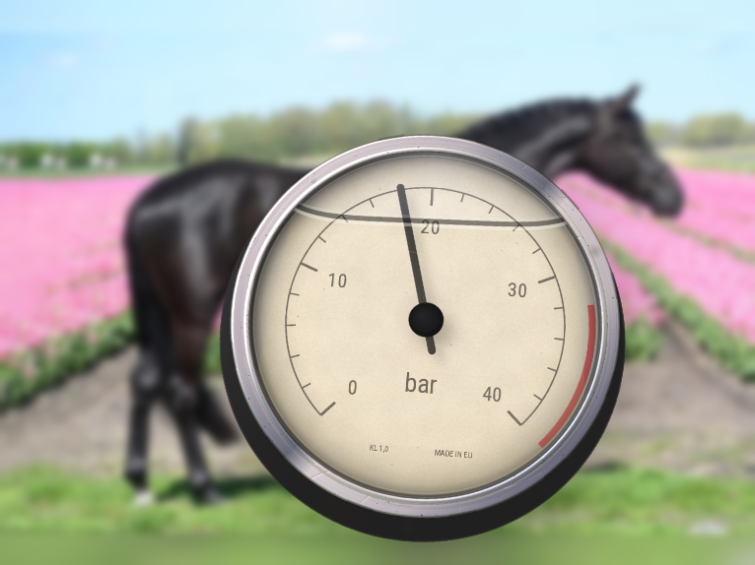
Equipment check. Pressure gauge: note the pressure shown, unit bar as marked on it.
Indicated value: 18 bar
